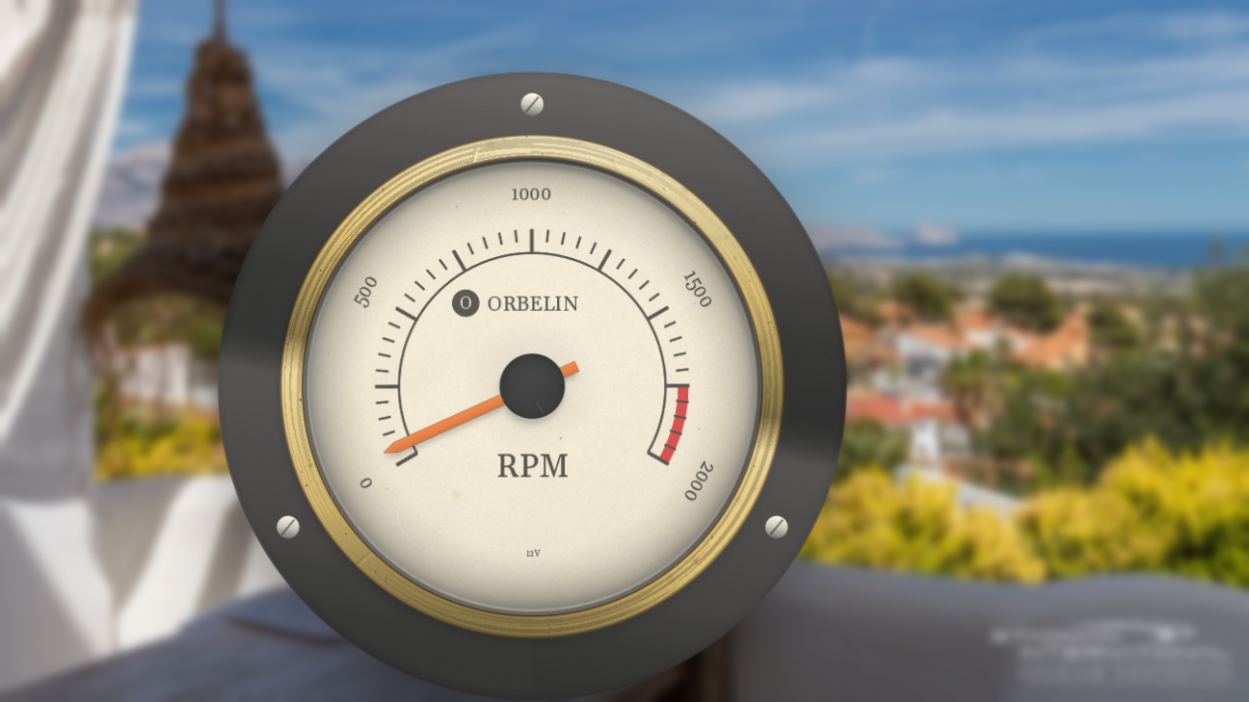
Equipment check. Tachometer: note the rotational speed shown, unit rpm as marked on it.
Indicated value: 50 rpm
